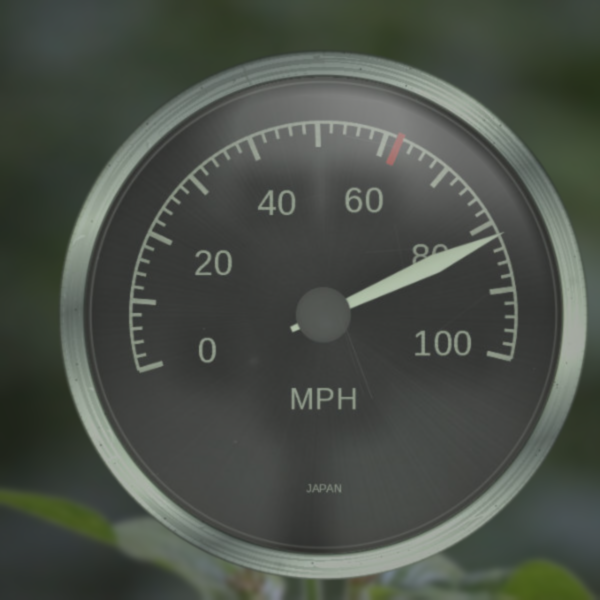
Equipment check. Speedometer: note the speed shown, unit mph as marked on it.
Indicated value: 82 mph
